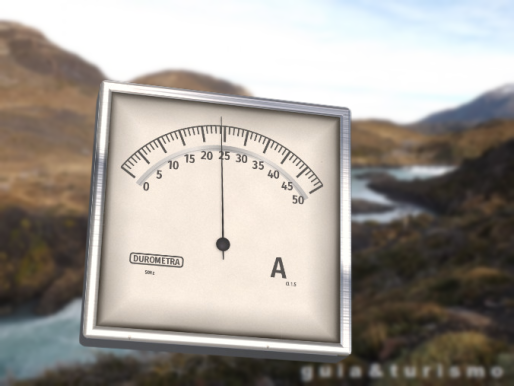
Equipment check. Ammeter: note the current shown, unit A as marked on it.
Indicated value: 24 A
